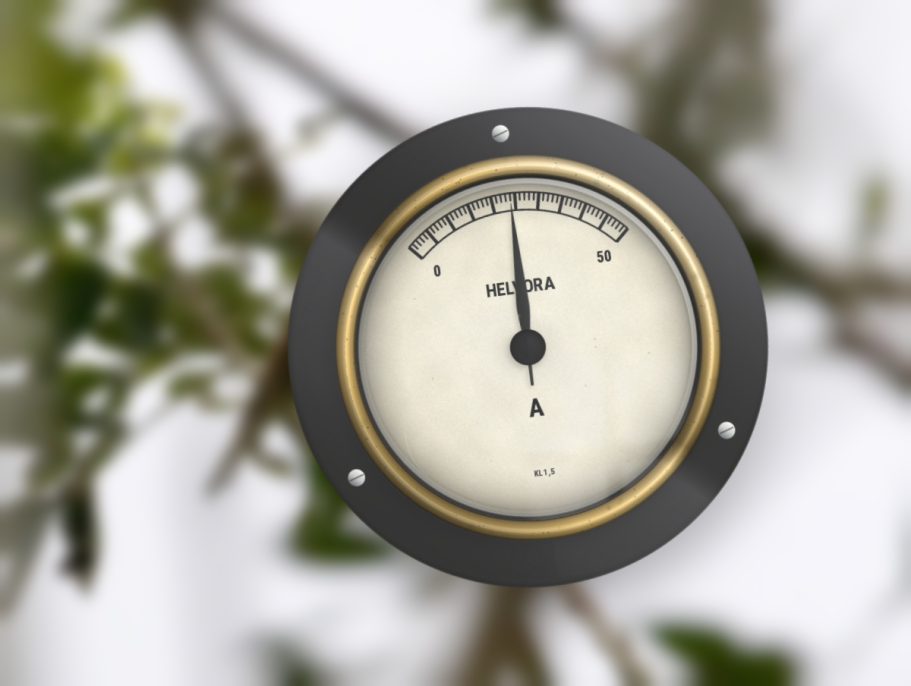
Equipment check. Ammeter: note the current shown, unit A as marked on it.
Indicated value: 24 A
